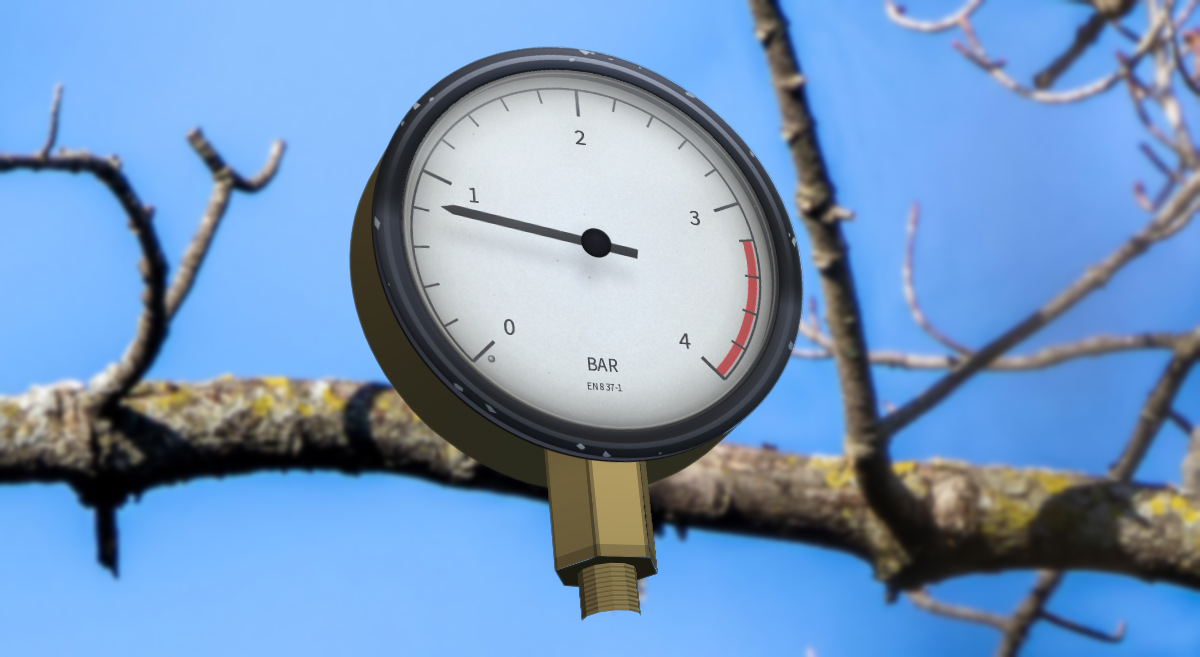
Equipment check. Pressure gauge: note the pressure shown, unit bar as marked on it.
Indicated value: 0.8 bar
